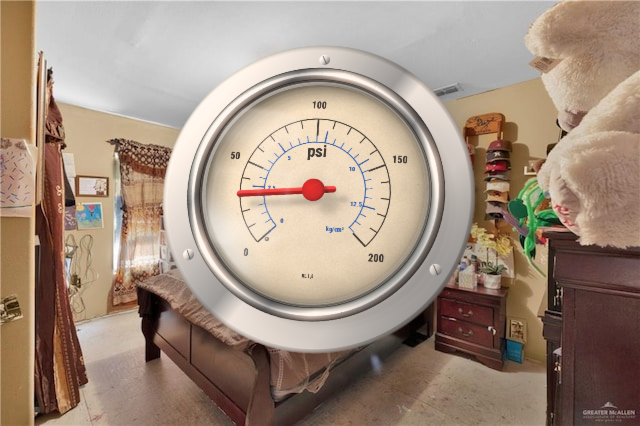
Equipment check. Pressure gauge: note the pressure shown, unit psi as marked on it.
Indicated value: 30 psi
